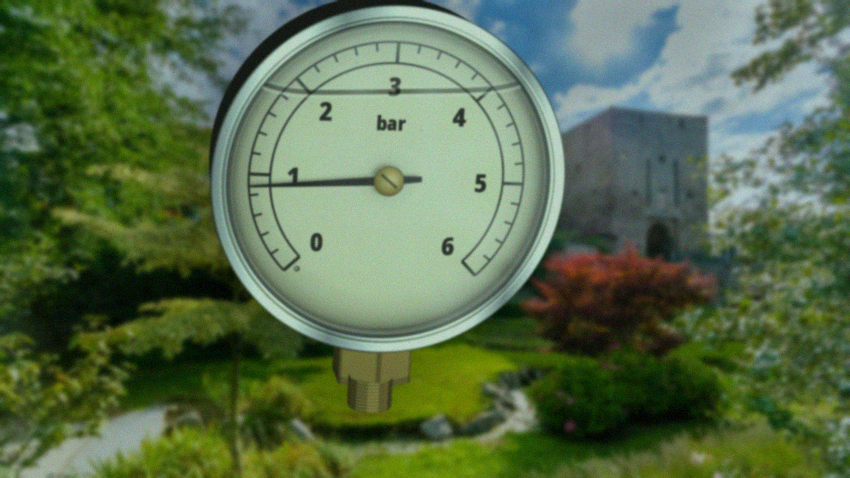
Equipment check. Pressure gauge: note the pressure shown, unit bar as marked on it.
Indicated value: 0.9 bar
